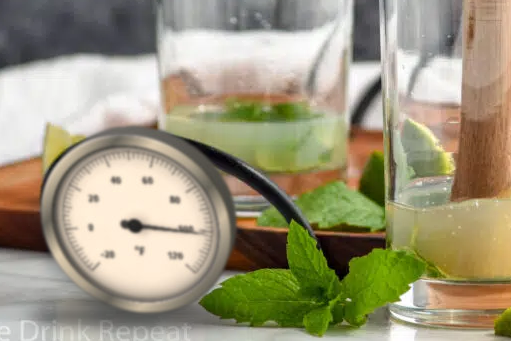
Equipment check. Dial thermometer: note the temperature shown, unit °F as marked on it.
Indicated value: 100 °F
